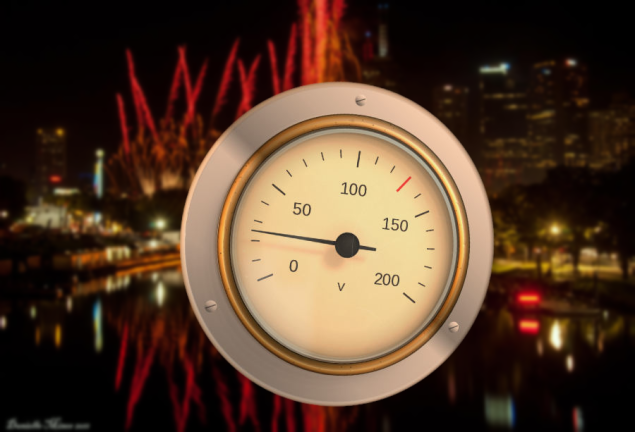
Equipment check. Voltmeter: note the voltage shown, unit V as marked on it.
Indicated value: 25 V
